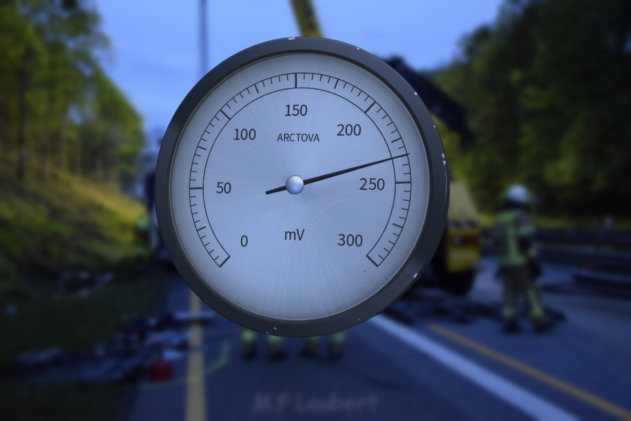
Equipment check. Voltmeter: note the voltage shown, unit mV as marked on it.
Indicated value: 235 mV
